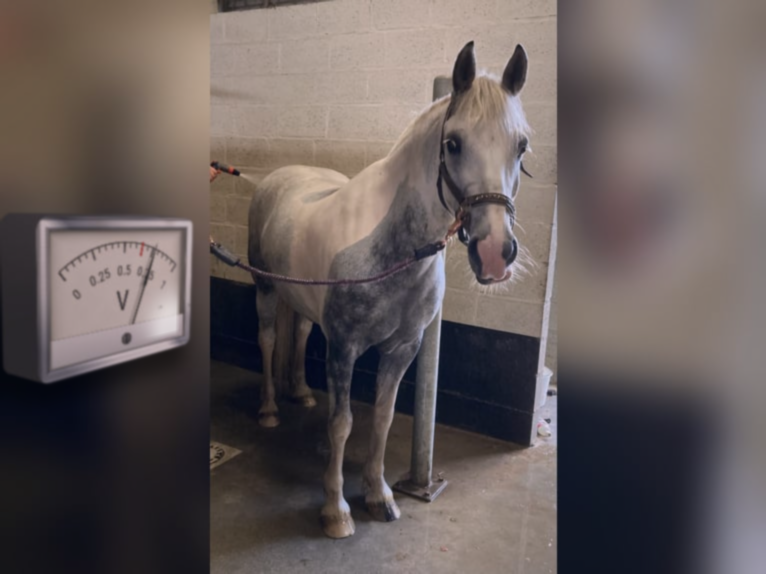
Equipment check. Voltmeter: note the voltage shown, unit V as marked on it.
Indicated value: 0.75 V
